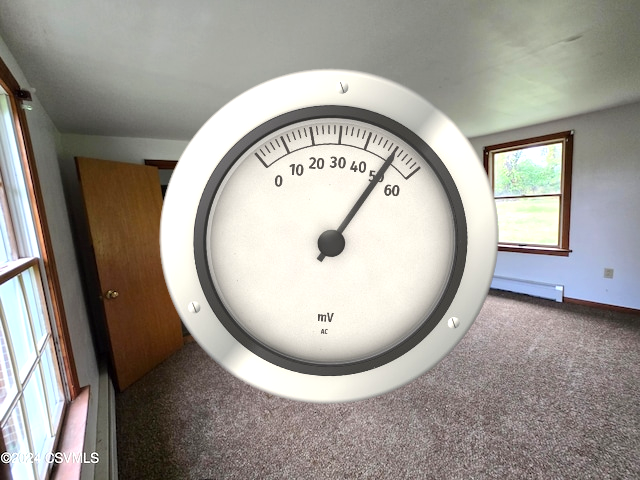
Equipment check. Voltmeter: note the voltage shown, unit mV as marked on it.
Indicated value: 50 mV
